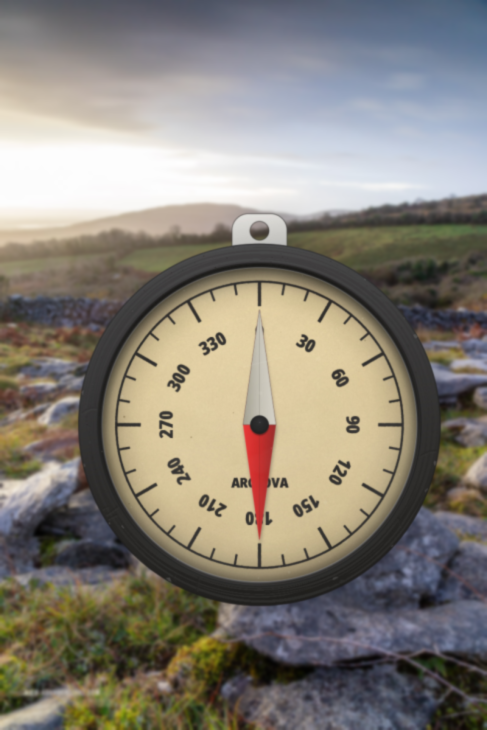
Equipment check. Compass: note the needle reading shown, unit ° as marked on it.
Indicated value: 180 °
